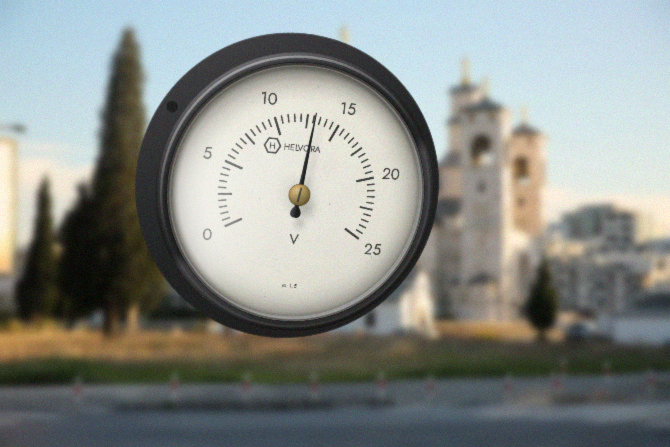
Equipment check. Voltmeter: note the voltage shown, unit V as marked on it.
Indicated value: 13 V
